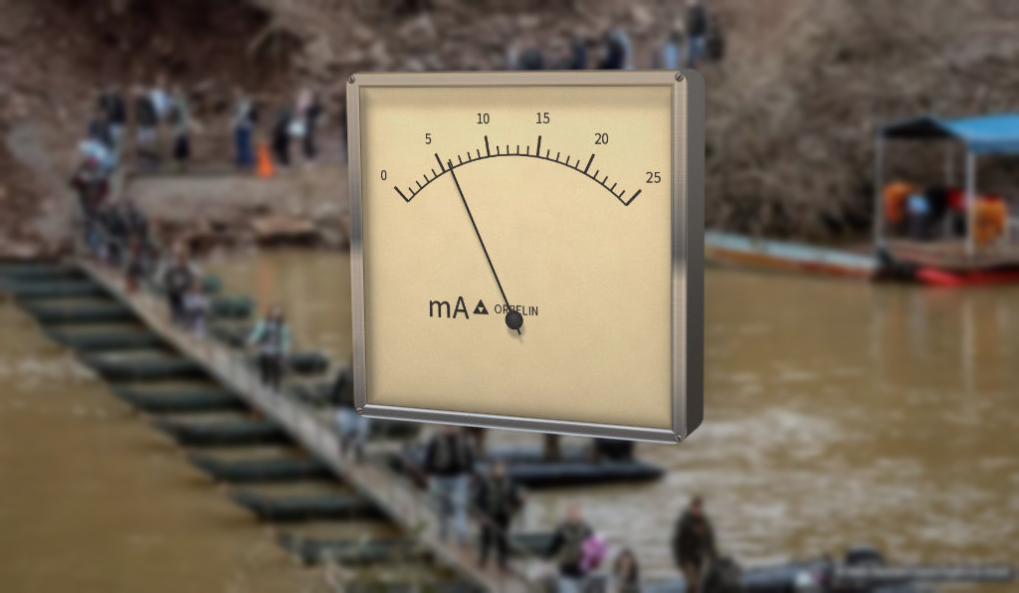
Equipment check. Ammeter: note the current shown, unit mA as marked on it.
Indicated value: 6 mA
